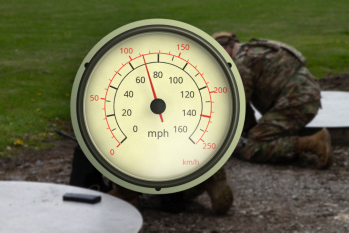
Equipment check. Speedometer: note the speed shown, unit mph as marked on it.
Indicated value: 70 mph
